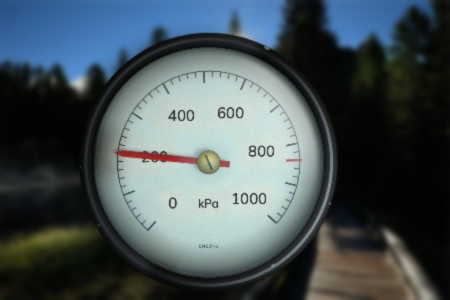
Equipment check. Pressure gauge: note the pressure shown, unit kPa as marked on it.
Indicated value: 200 kPa
